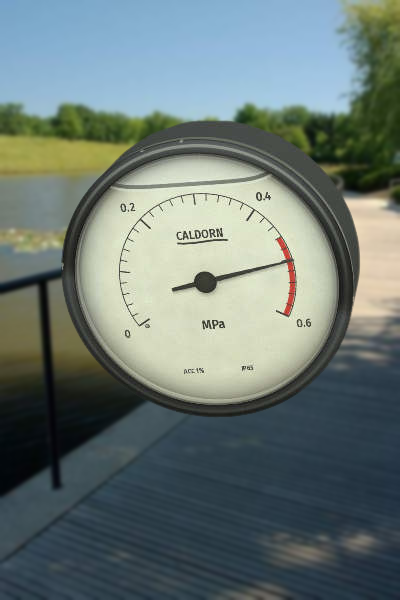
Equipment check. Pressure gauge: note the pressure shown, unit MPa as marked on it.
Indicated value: 0.5 MPa
